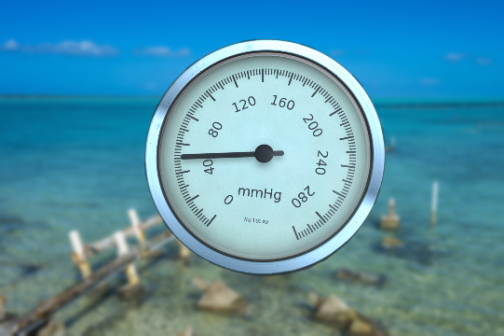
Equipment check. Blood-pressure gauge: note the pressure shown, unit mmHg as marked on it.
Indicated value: 50 mmHg
